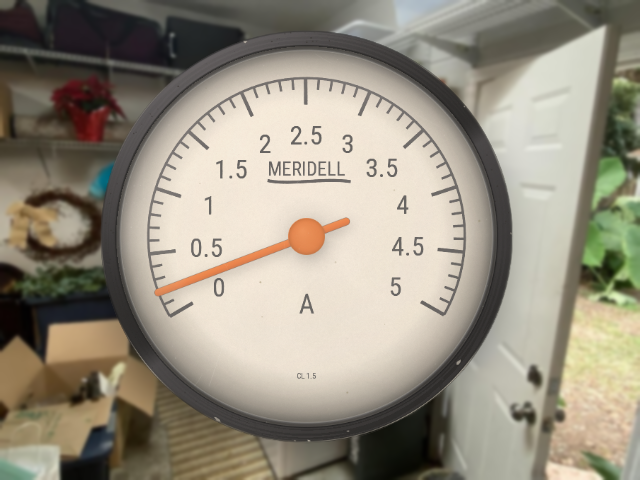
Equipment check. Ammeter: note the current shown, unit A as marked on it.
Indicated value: 0.2 A
